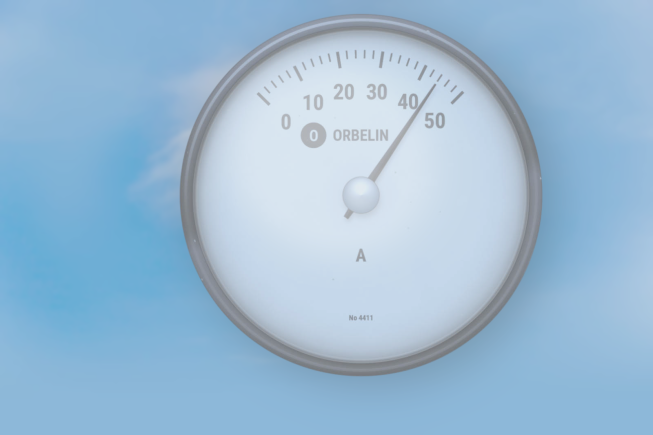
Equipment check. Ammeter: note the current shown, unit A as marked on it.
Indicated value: 44 A
